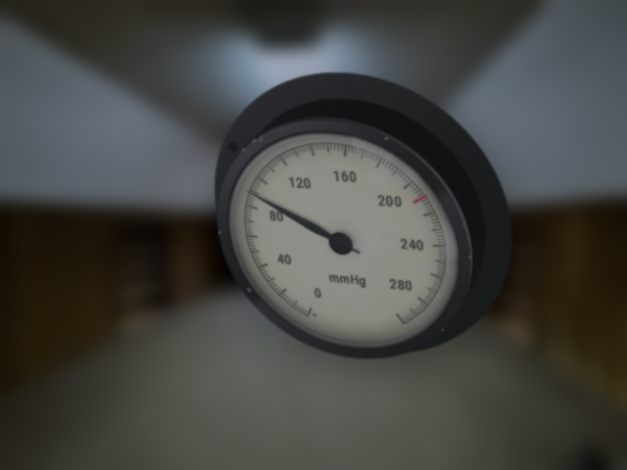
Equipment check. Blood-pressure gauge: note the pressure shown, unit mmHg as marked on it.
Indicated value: 90 mmHg
